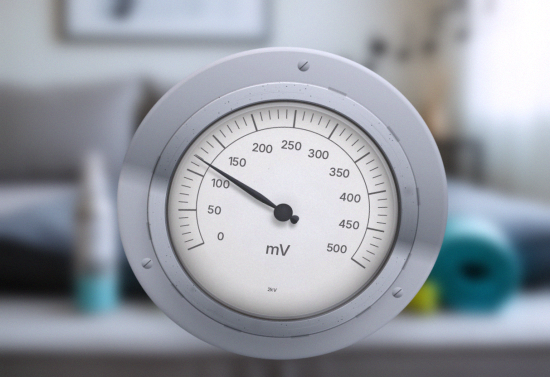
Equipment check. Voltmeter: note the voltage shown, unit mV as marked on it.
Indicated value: 120 mV
